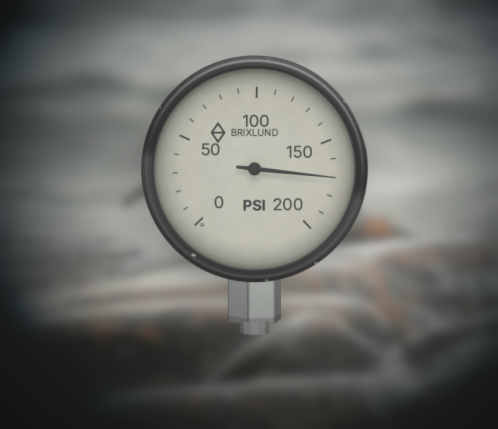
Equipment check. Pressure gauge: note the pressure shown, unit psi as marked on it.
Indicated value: 170 psi
